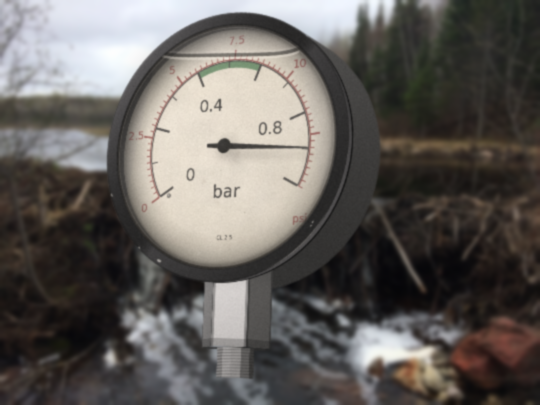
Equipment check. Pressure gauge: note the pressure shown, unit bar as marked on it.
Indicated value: 0.9 bar
